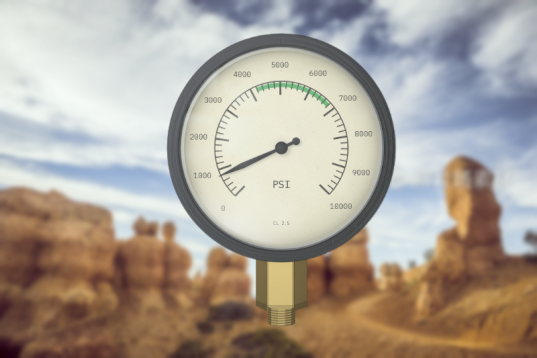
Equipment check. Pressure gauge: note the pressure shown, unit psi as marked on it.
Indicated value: 800 psi
